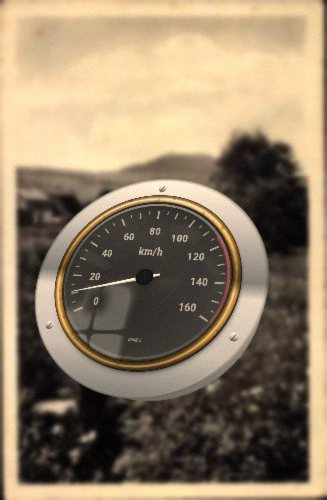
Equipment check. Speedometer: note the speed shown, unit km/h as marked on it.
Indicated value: 10 km/h
